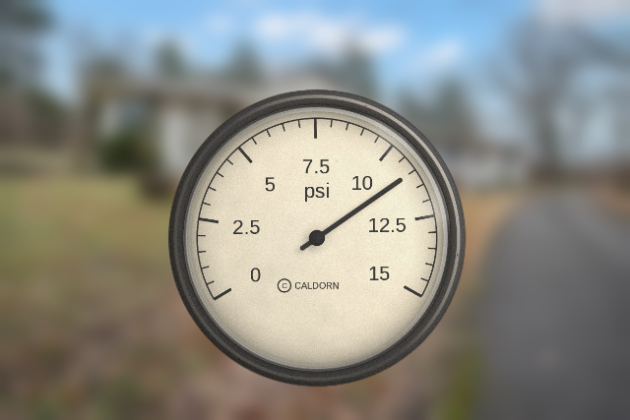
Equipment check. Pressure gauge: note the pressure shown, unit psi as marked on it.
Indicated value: 11 psi
